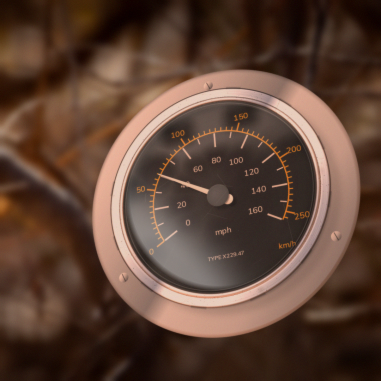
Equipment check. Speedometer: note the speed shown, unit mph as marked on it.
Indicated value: 40 mph
